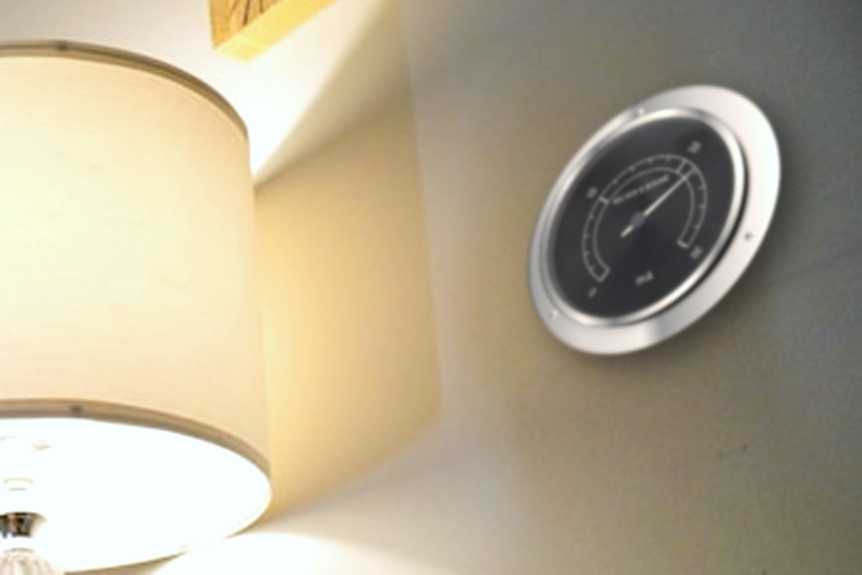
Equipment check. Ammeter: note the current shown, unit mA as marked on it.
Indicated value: 22 mA
